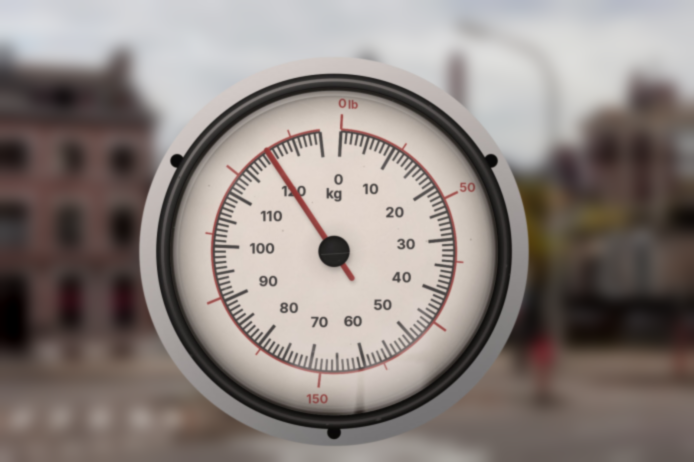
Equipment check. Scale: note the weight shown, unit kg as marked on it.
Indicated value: 120 kg
